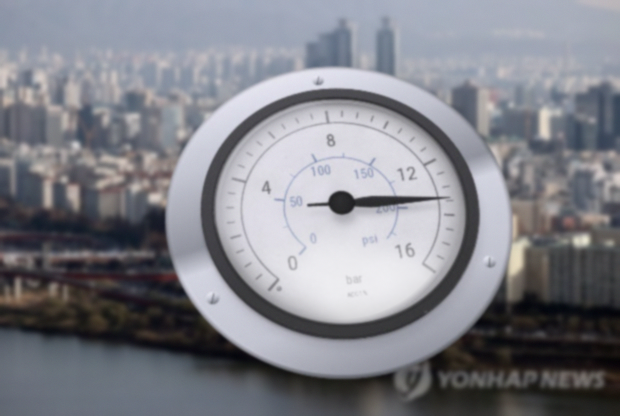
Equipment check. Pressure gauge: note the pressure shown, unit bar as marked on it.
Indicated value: 13.5 bar
